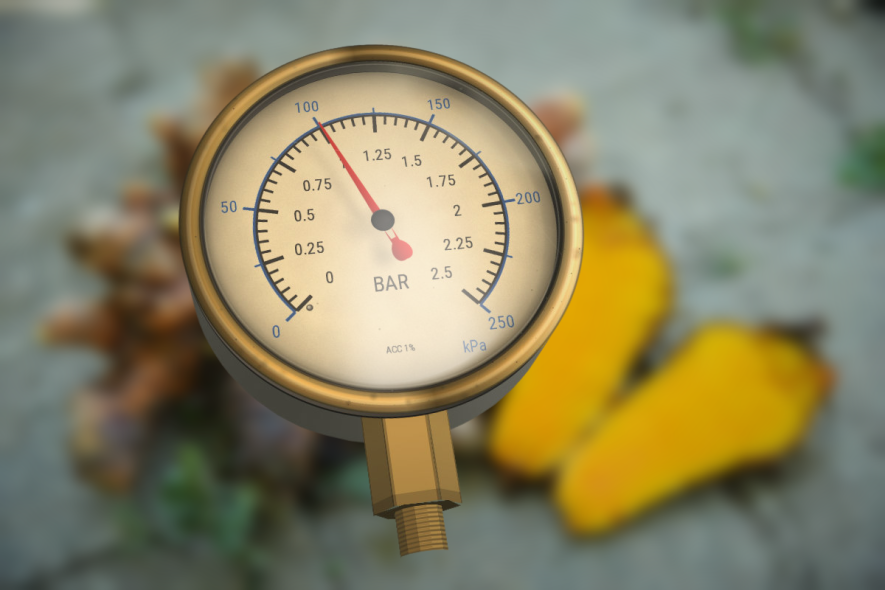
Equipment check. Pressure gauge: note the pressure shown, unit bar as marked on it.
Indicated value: 1 bar
